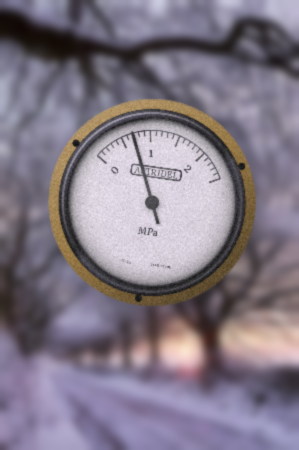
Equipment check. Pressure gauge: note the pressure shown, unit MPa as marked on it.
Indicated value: 0.7 MPa
